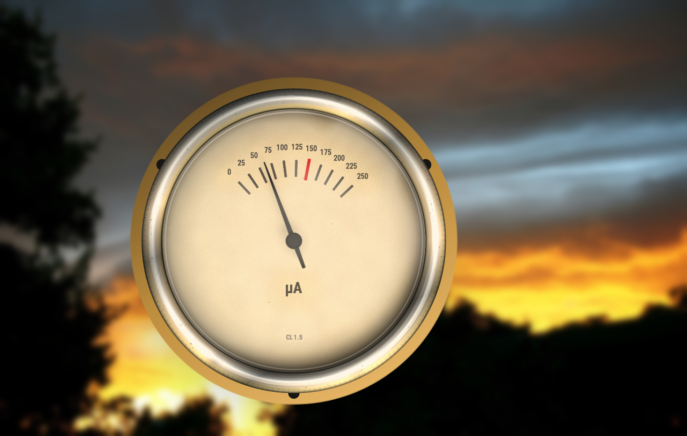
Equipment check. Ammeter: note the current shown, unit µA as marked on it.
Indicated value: 62.5 µA
